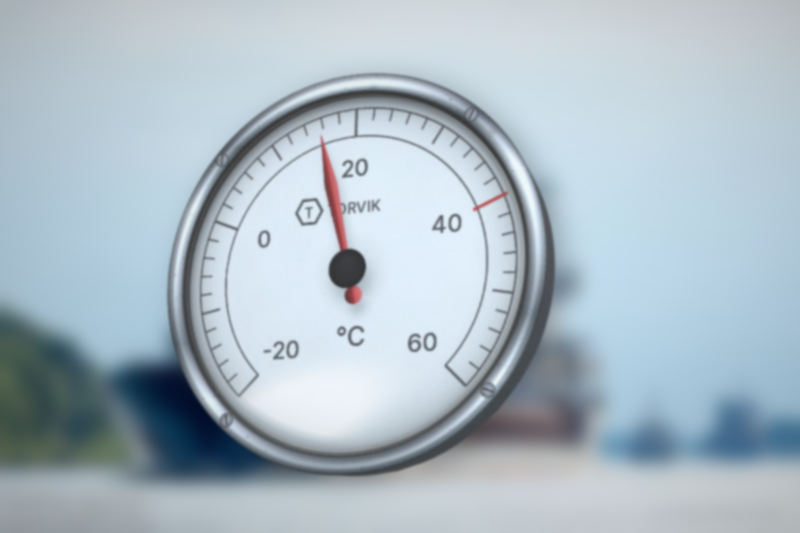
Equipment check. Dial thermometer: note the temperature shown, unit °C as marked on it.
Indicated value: 16 °C
